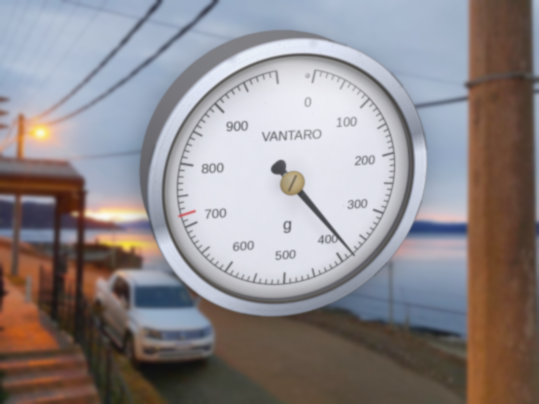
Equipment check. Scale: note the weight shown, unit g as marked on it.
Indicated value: 380 g
